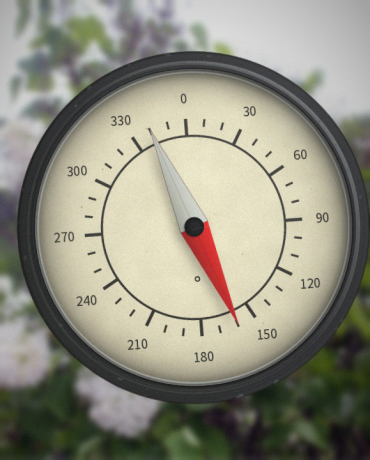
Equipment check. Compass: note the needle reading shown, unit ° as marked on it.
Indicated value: 160 °
